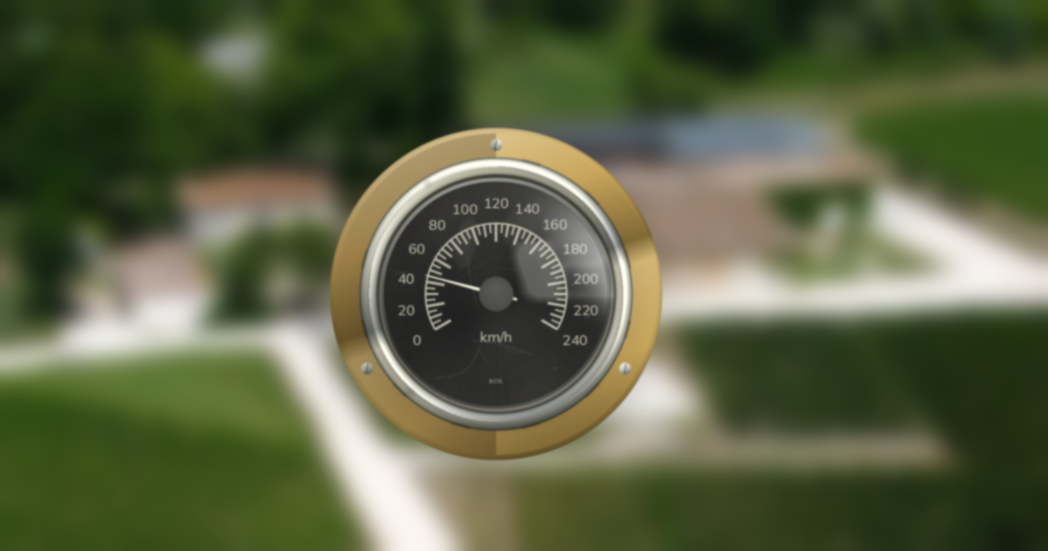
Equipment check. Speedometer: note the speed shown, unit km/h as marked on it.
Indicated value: 45 km/h
